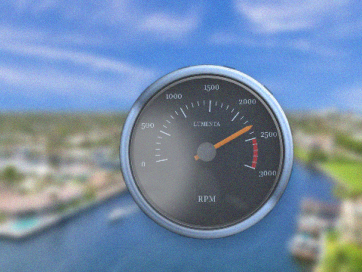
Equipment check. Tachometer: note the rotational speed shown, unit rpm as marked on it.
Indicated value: 2300 rpm
